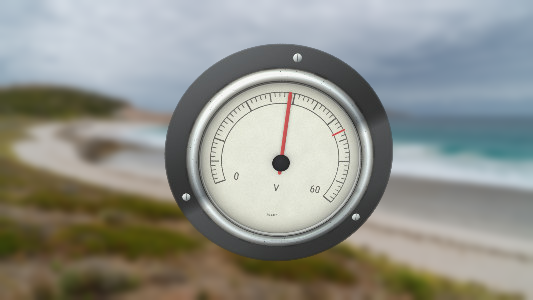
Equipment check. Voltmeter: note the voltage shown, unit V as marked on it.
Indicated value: 29 V
